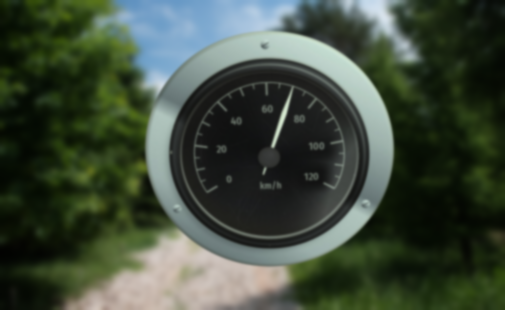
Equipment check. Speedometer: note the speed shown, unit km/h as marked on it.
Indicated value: 70 km/h
